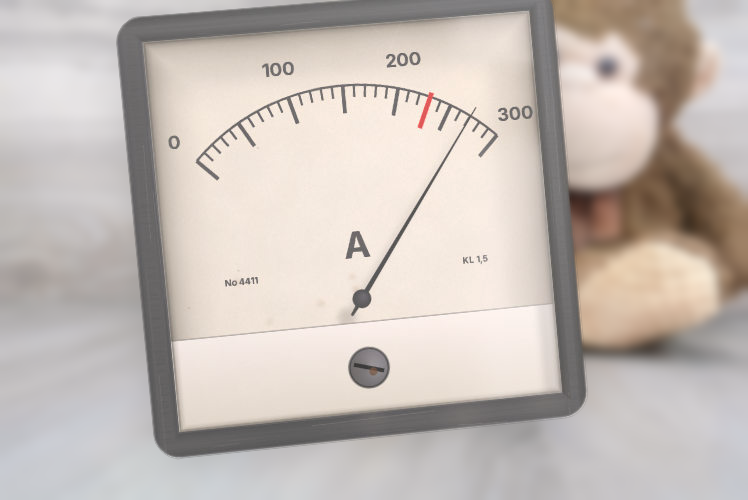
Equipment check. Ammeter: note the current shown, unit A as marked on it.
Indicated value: 270 A
